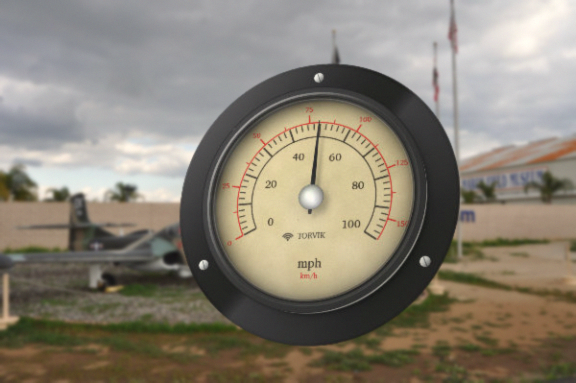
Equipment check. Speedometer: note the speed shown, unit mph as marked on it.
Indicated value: 50 mph
